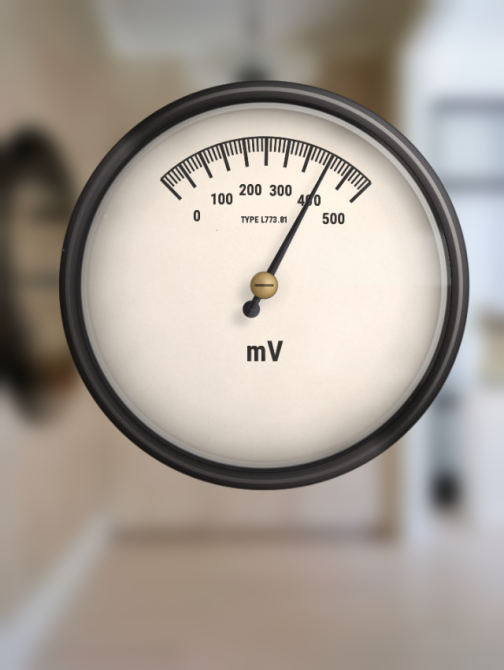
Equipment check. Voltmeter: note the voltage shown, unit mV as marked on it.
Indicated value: 400 mV
